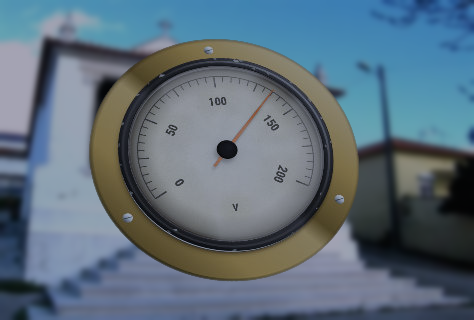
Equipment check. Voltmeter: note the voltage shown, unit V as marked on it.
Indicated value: 135 V
